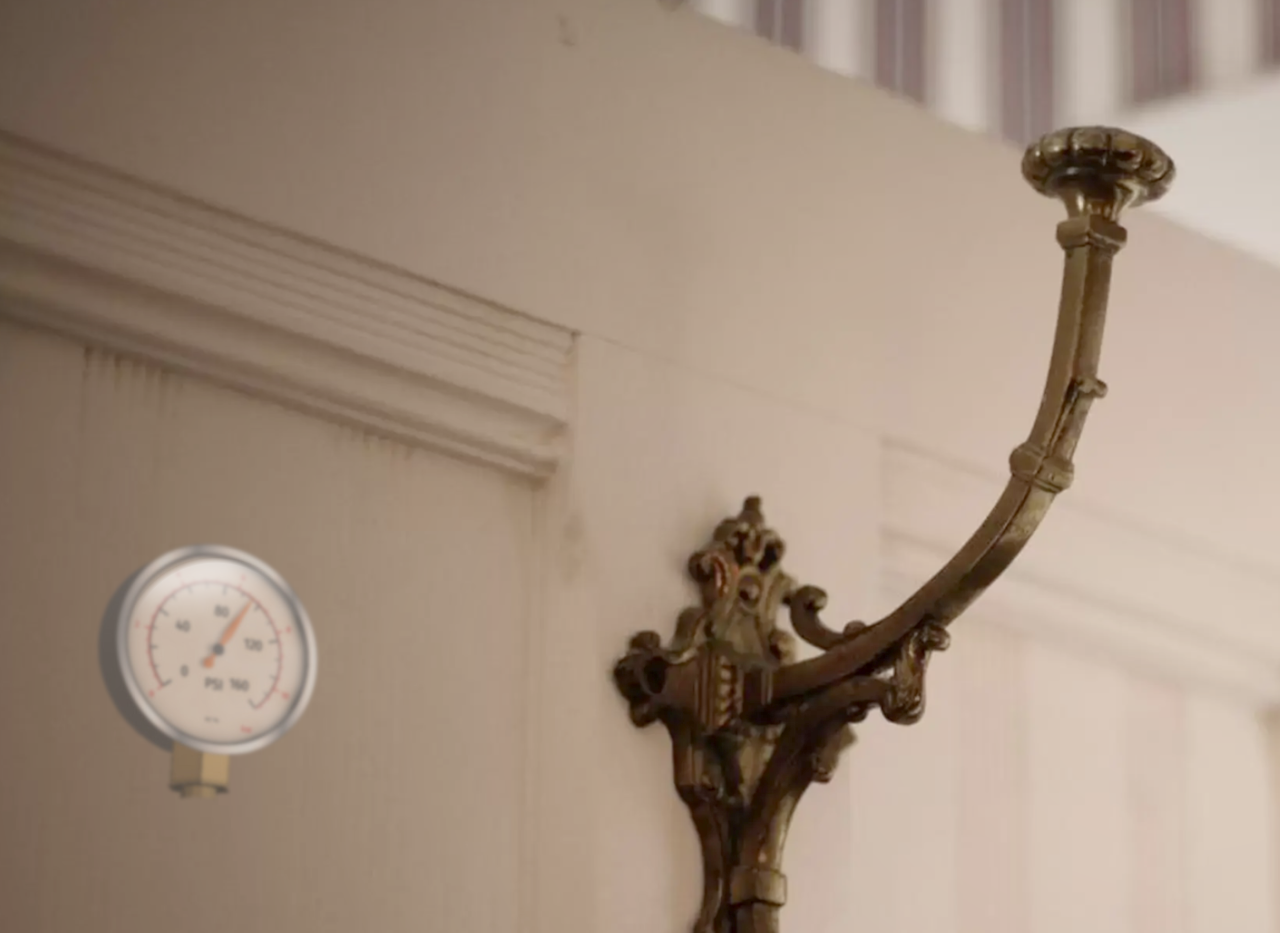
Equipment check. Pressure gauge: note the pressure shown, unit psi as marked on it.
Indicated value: 95 psi
